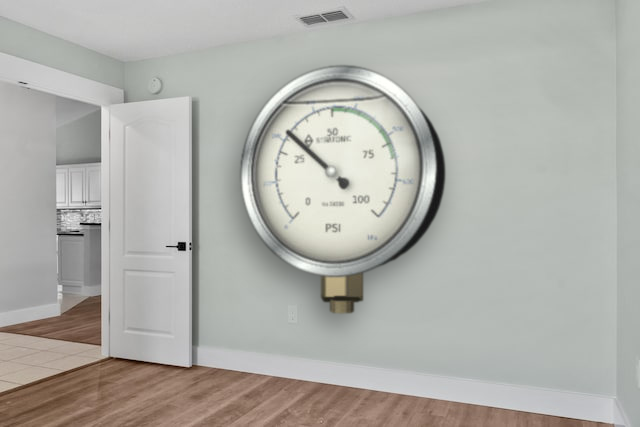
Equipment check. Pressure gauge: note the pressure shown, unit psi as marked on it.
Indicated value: 32.5 psi
